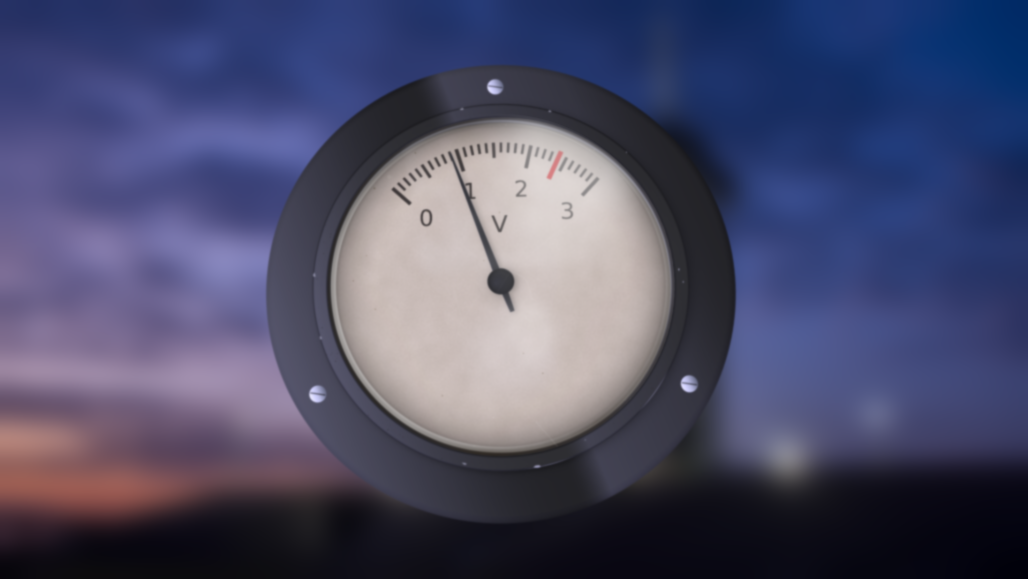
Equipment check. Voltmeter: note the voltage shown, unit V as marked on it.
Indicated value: 0.9 V
